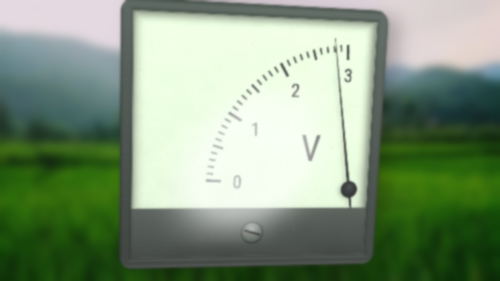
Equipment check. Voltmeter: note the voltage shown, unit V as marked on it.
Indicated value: 2.8 V
